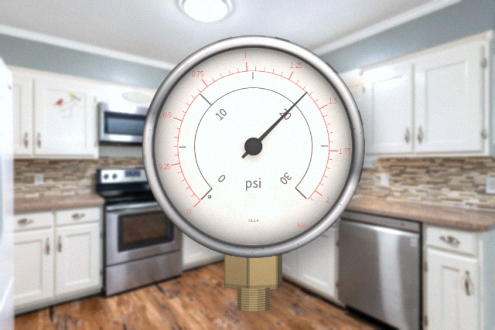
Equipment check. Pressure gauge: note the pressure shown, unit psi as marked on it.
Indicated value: 20 psi
